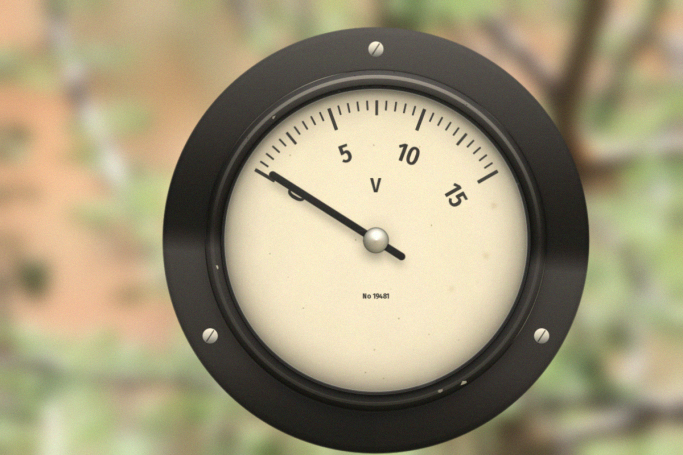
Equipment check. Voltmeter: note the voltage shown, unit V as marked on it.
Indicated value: 0.25 V
